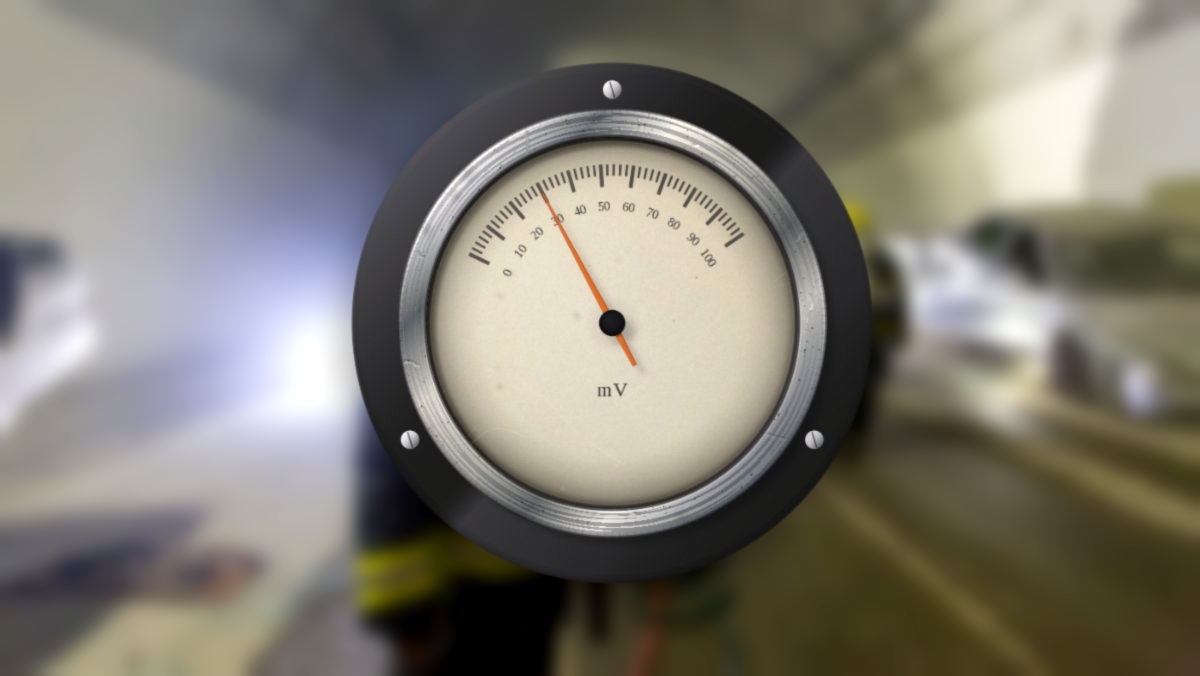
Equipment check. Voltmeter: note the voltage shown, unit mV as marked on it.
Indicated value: 30 mV
